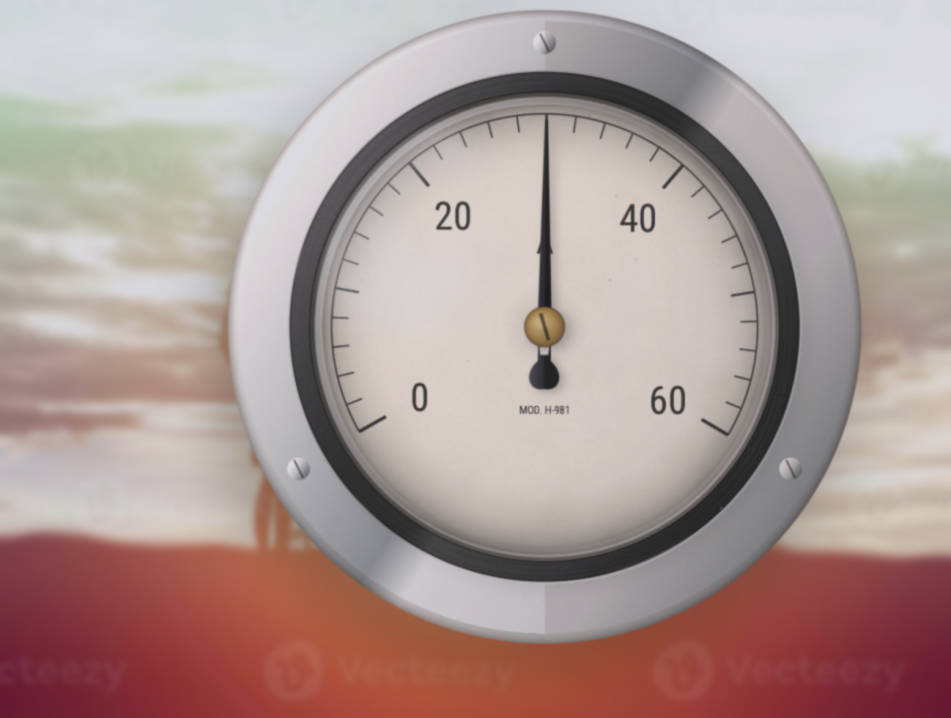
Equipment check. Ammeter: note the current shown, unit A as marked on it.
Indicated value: 30 A
